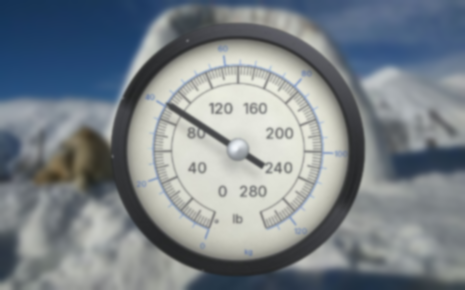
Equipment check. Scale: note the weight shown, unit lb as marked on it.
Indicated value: 90 lb
